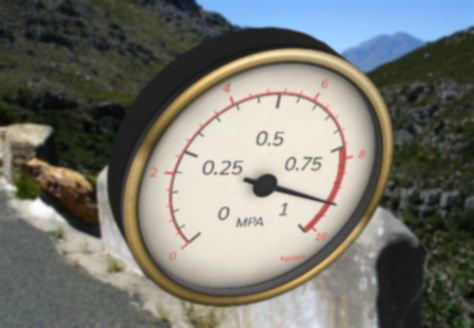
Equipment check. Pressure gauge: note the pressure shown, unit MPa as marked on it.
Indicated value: 0.9 MPa
